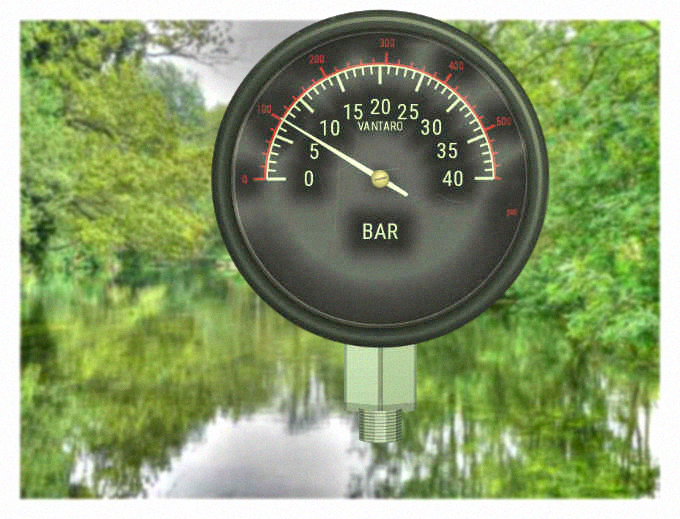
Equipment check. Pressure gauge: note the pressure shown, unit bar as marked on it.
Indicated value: 7 bar
